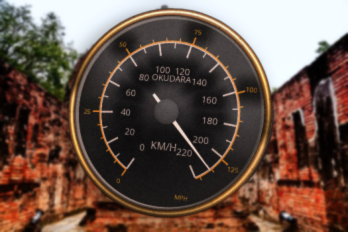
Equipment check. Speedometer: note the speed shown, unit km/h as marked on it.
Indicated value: 210 km/h
